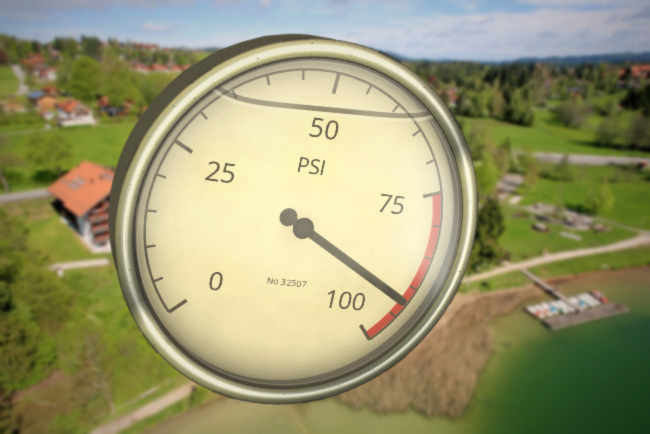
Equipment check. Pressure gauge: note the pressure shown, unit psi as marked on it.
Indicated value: 92.5 psi
